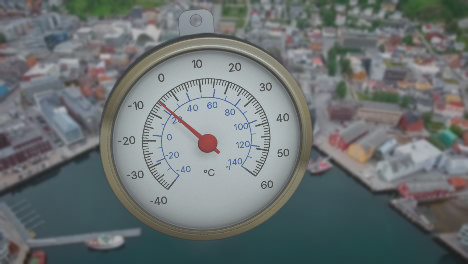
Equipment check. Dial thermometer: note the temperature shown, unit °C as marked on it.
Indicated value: -5 °C
